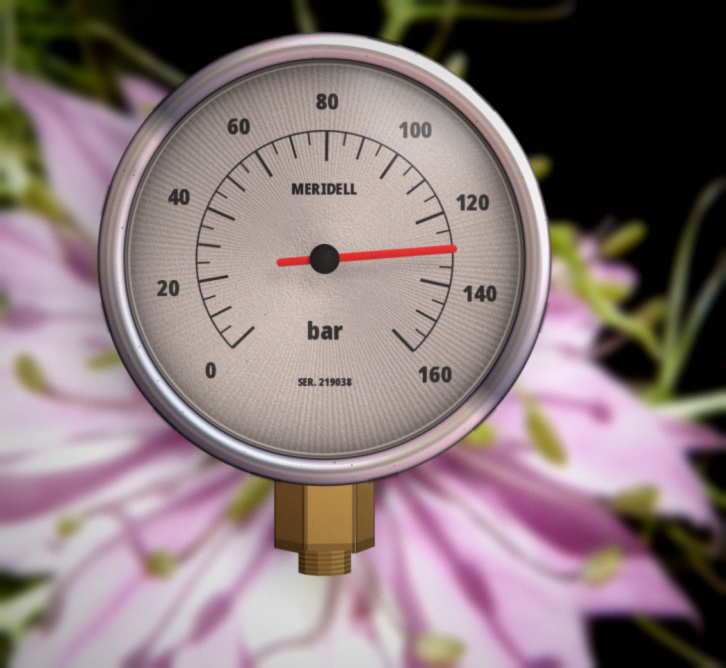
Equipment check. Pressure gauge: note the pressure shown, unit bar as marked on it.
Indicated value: 130 bar
